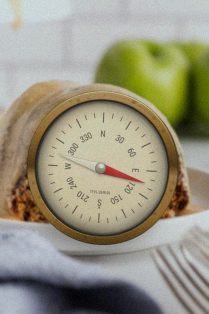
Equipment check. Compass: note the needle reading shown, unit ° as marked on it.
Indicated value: 105 °
